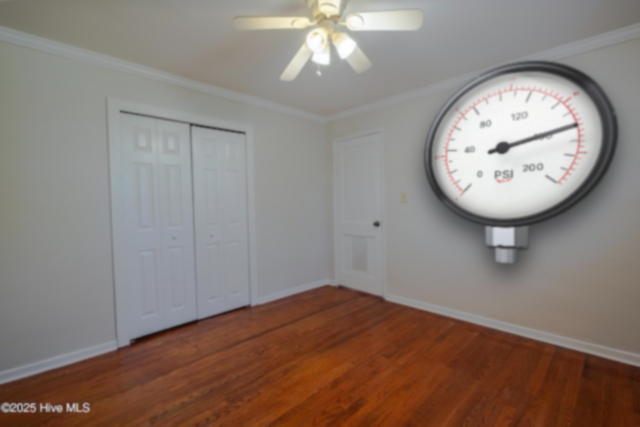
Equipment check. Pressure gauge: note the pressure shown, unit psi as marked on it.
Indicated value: 160 psi
